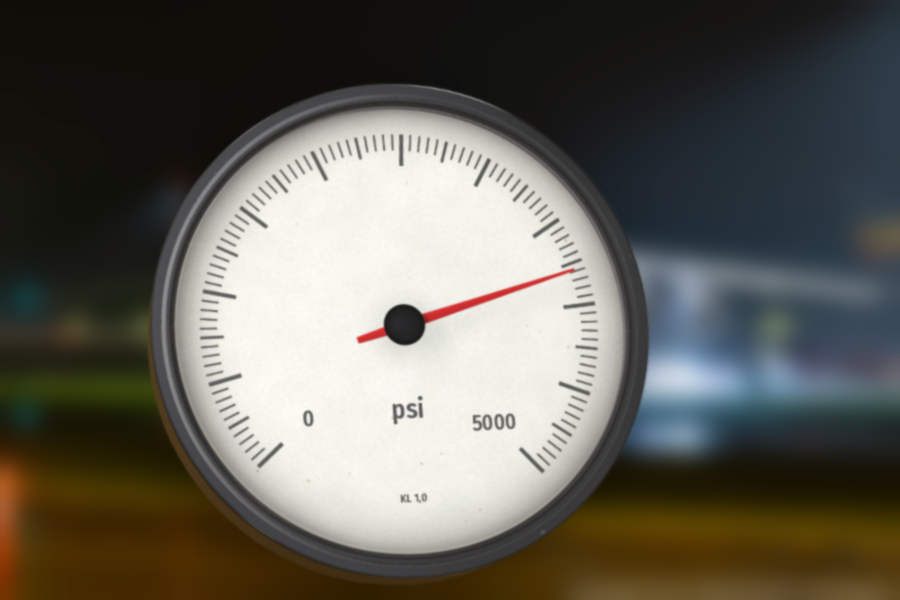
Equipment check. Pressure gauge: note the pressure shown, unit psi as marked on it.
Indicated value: 3800 psi
